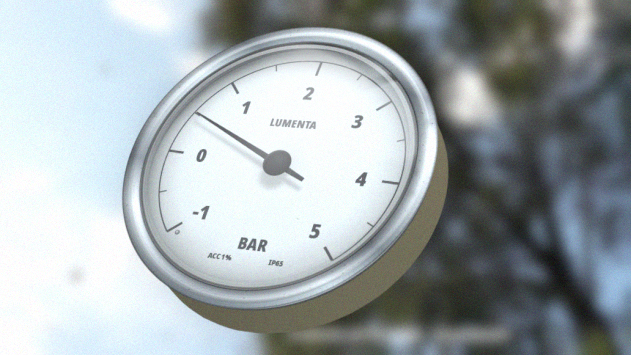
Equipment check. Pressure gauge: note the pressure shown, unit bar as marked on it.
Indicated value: 0.5 bar
